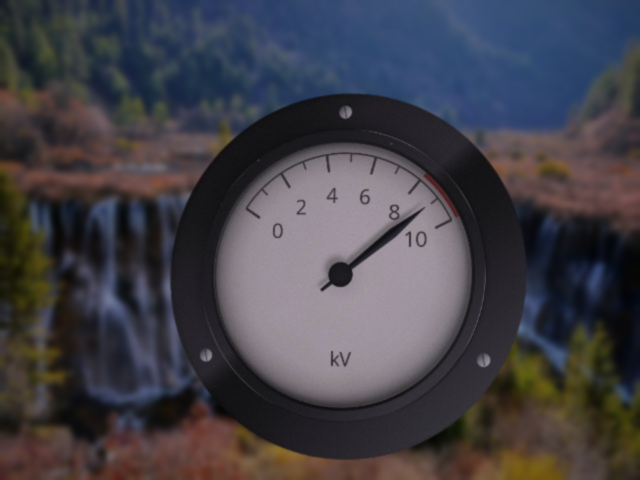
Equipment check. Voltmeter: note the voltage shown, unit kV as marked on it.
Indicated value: 9 kV
